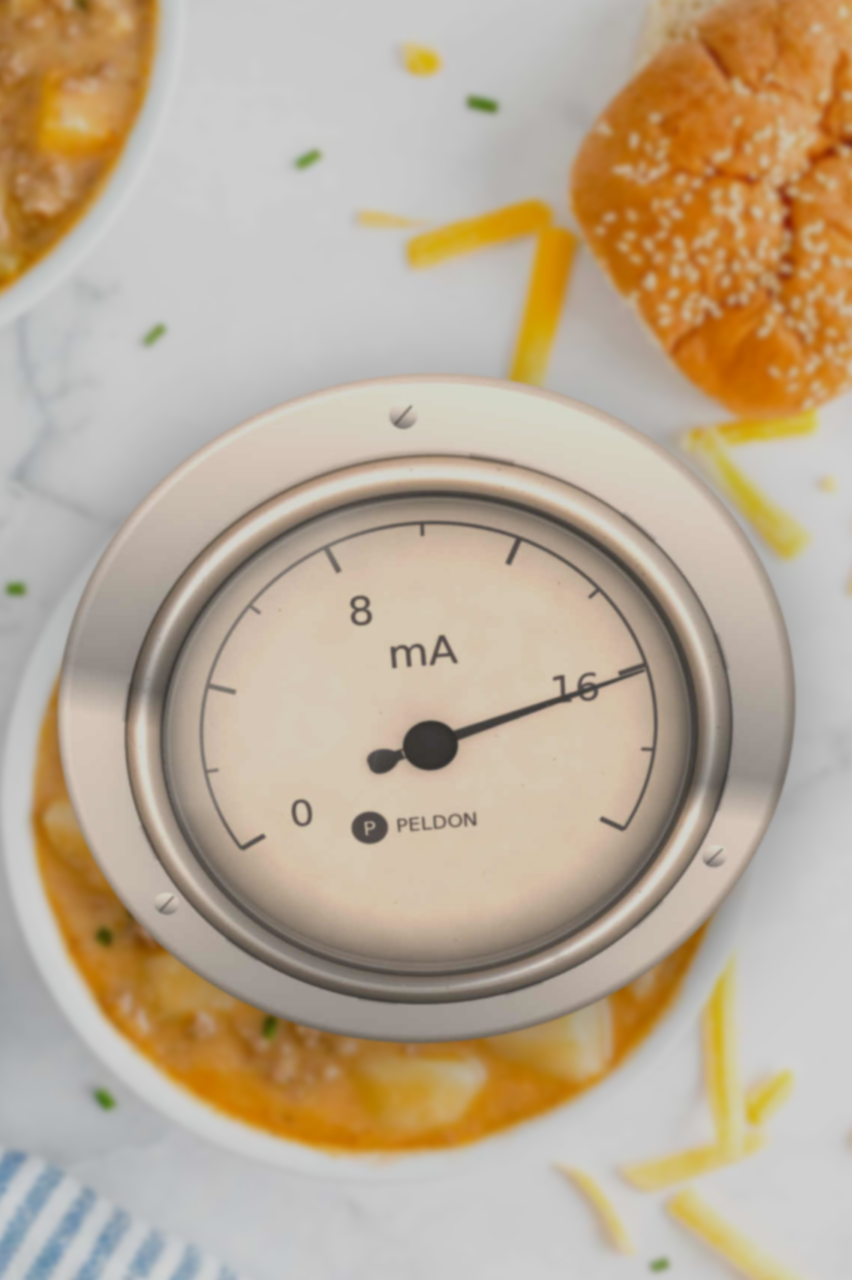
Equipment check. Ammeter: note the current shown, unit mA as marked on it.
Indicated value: 16 mA
